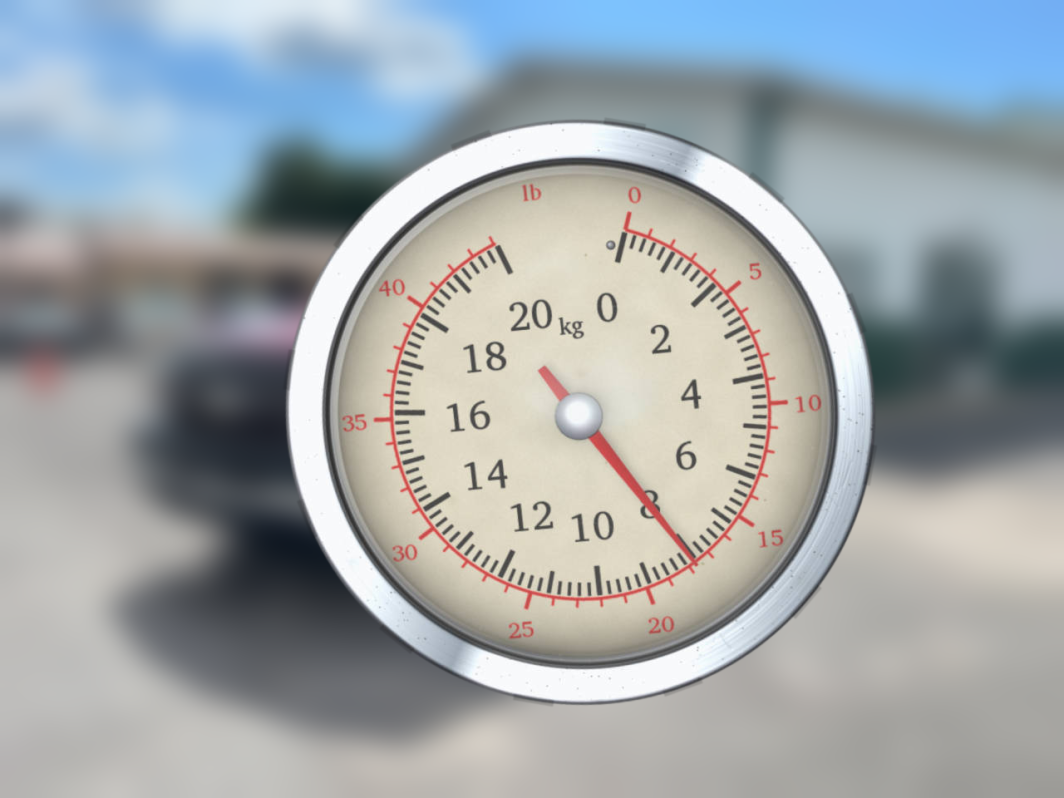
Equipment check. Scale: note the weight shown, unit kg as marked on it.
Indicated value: 8 kg
